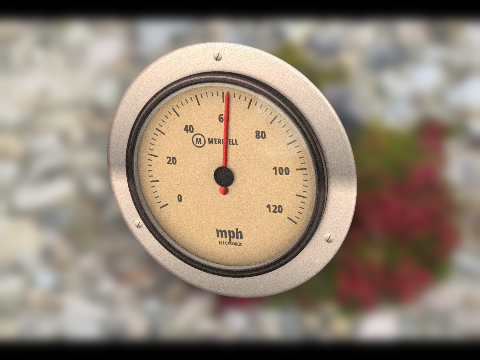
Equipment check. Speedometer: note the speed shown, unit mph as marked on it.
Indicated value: 62 mph
